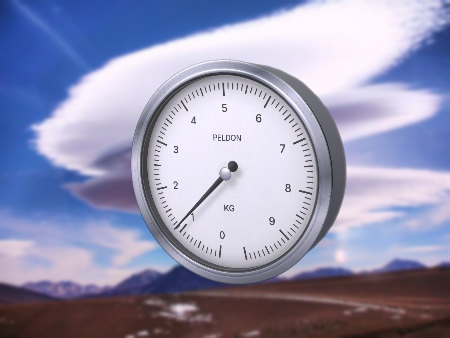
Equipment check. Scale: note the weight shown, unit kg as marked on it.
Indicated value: 1.1 kg
